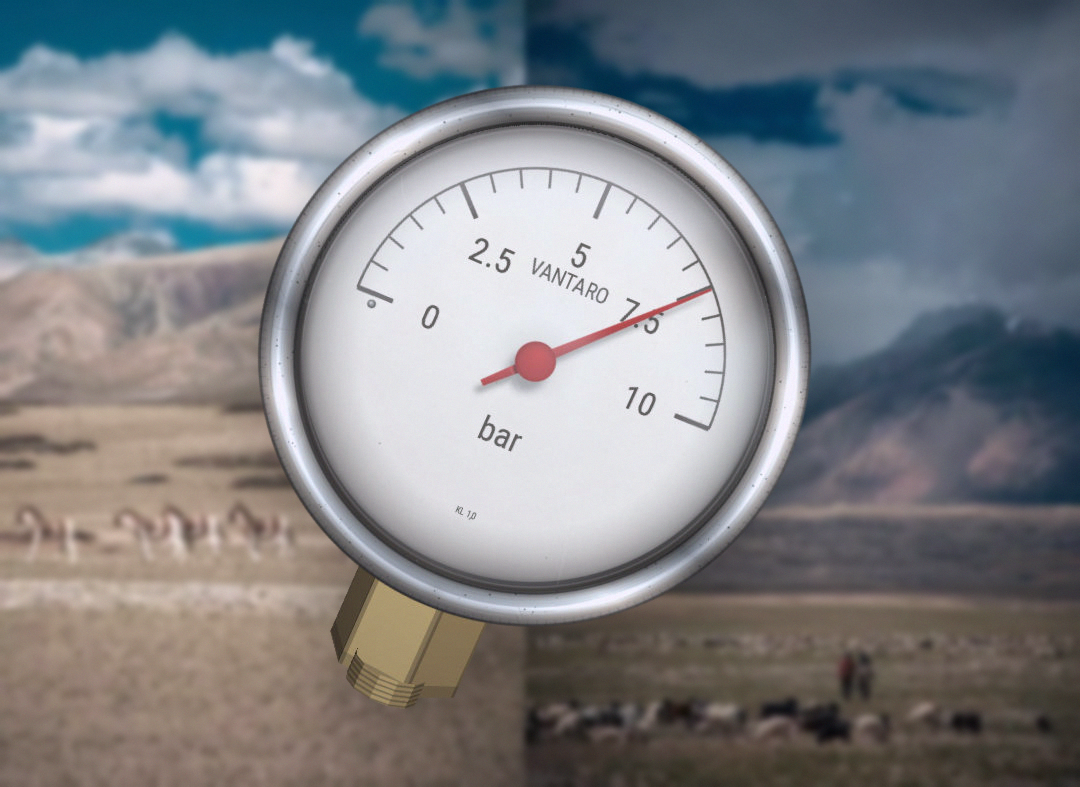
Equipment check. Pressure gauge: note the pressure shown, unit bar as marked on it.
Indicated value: 7.5 bar
